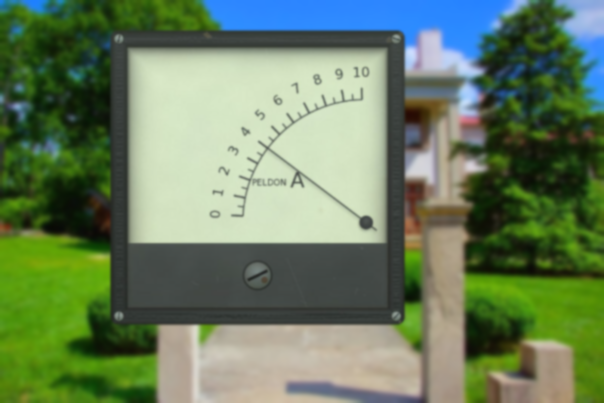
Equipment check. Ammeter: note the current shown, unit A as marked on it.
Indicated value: 4 A
